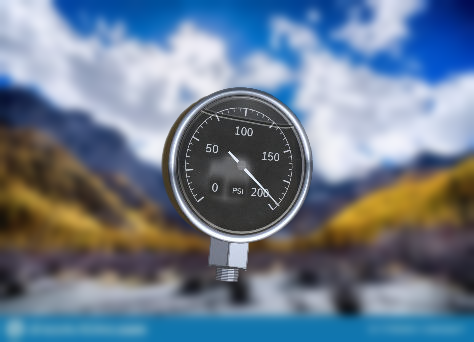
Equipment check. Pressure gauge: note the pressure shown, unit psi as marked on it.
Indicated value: 195 psi
